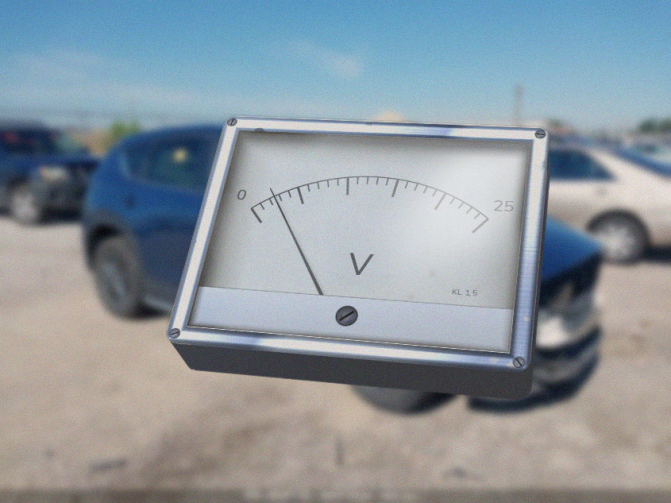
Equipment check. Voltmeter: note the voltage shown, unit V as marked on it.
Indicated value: 2.5 V
